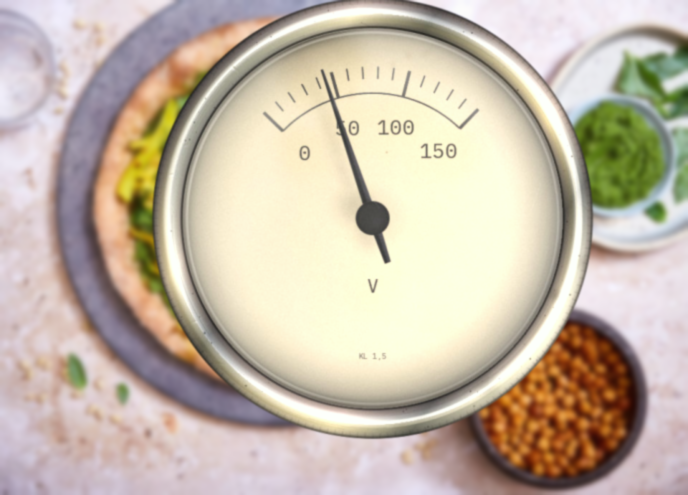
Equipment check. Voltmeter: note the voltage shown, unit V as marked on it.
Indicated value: 45 V
